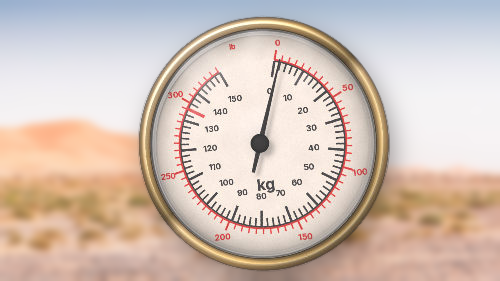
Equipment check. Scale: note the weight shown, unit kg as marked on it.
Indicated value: 2 kg
